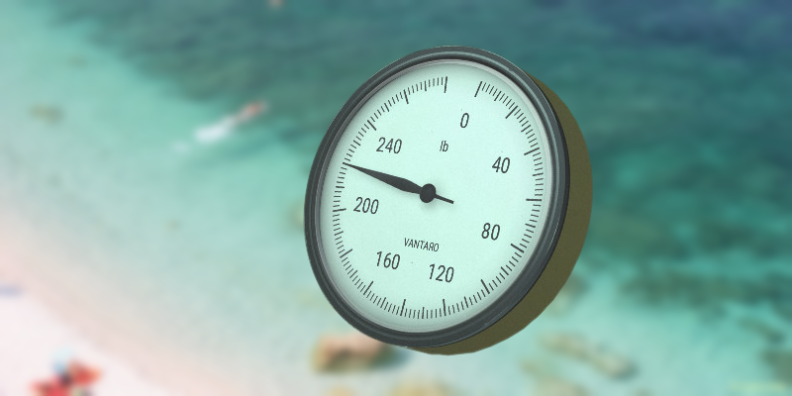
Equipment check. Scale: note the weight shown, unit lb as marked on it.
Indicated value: 220 lb
